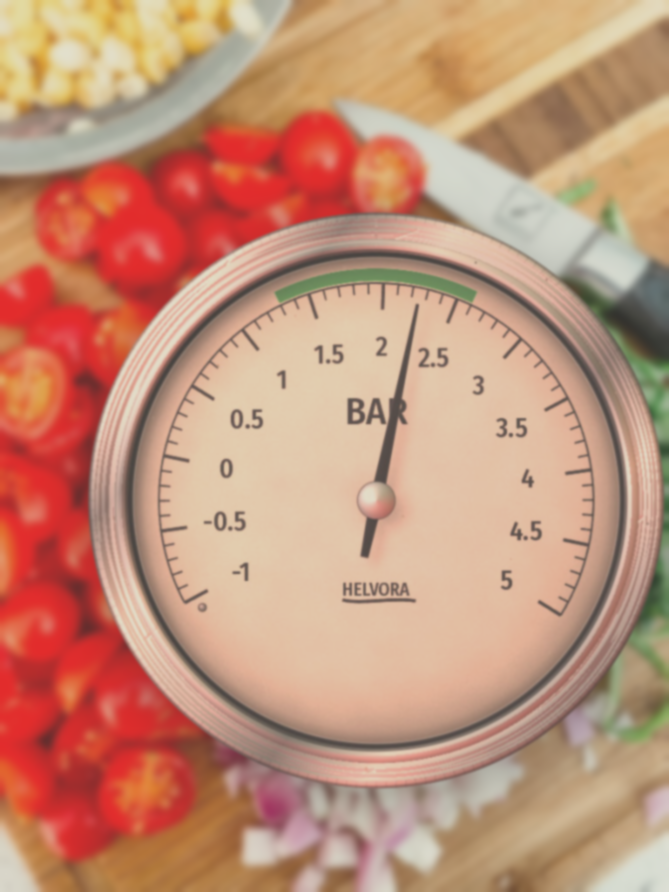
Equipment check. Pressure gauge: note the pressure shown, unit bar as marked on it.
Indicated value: 2.25 bar
